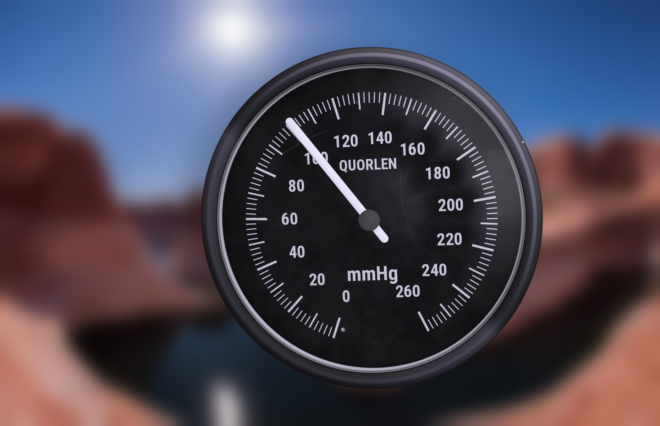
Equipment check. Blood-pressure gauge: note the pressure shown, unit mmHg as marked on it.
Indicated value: 102 mmHg
